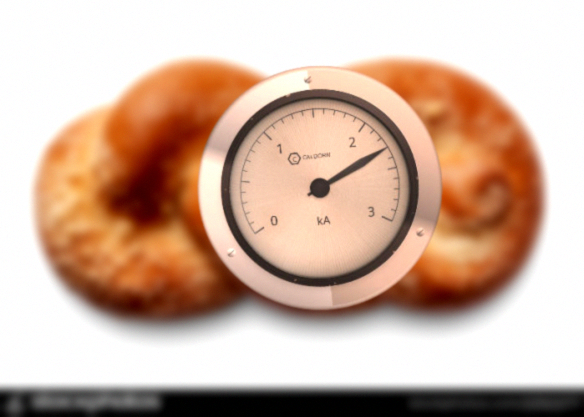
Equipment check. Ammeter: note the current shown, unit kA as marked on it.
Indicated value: 2.3 kA
